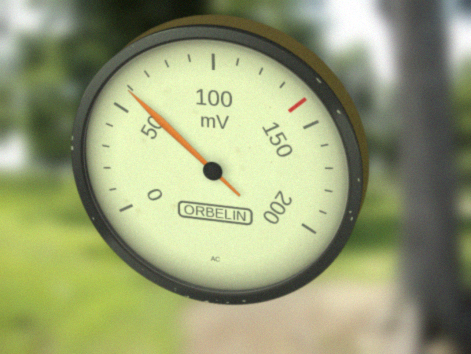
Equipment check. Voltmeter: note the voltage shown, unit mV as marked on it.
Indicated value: 60 mV
